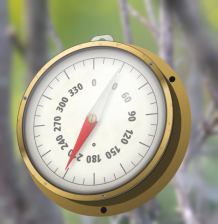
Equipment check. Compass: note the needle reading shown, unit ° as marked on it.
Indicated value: 210 °
